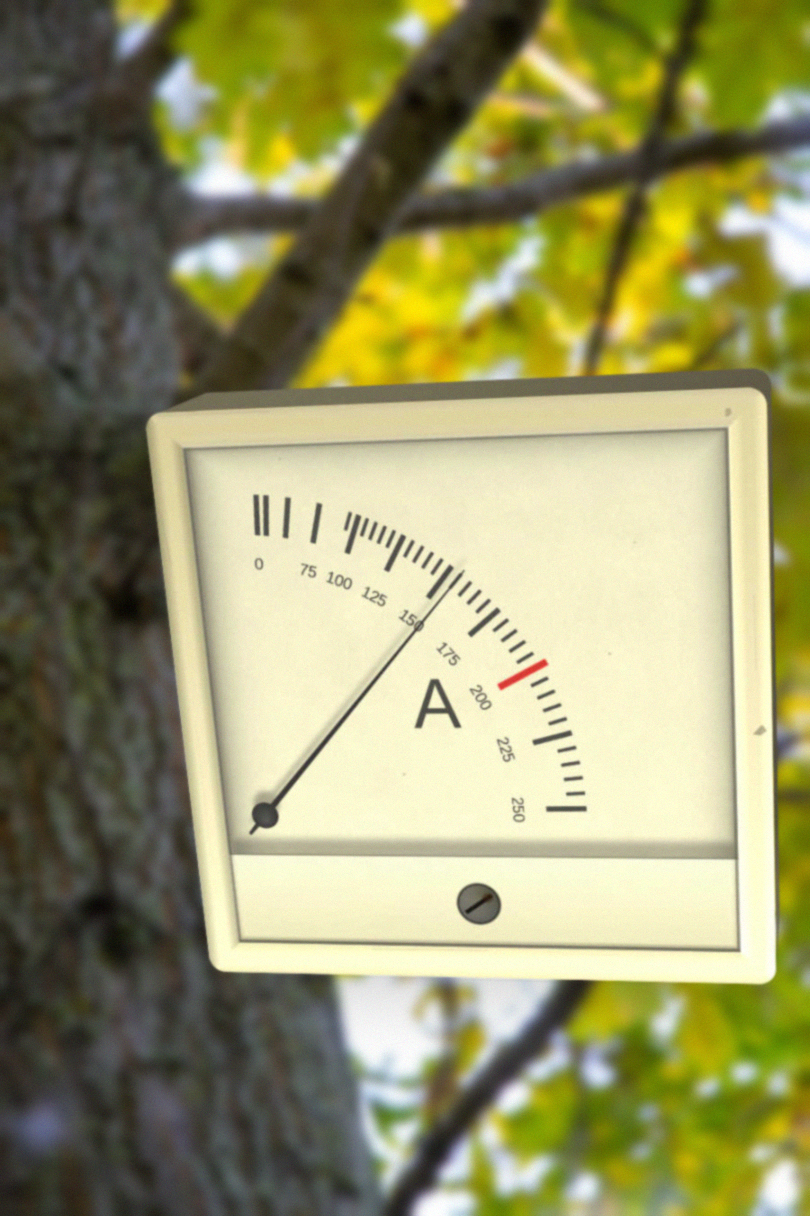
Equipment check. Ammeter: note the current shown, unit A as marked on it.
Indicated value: 155 A
